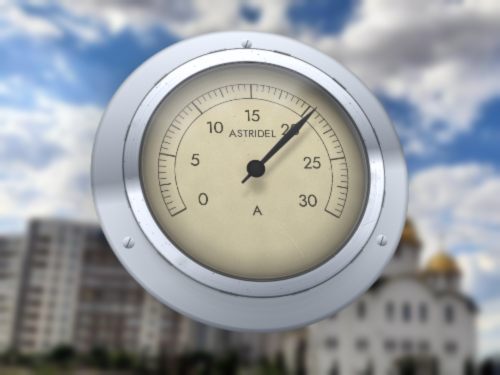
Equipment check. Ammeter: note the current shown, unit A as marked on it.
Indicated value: 20.5 A
